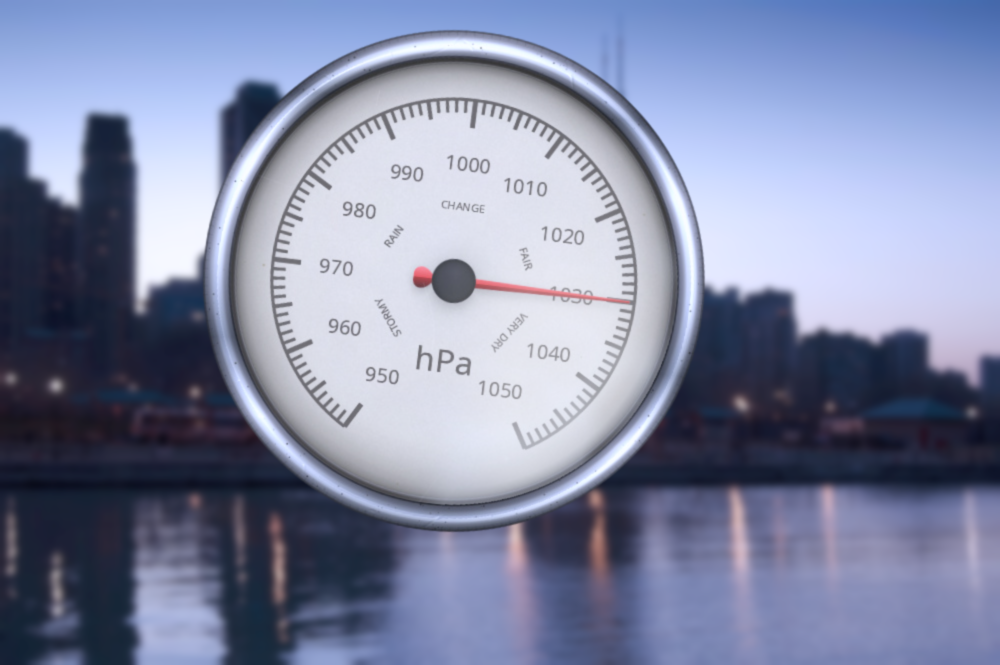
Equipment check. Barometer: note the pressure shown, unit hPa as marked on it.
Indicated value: 1030 hPa
